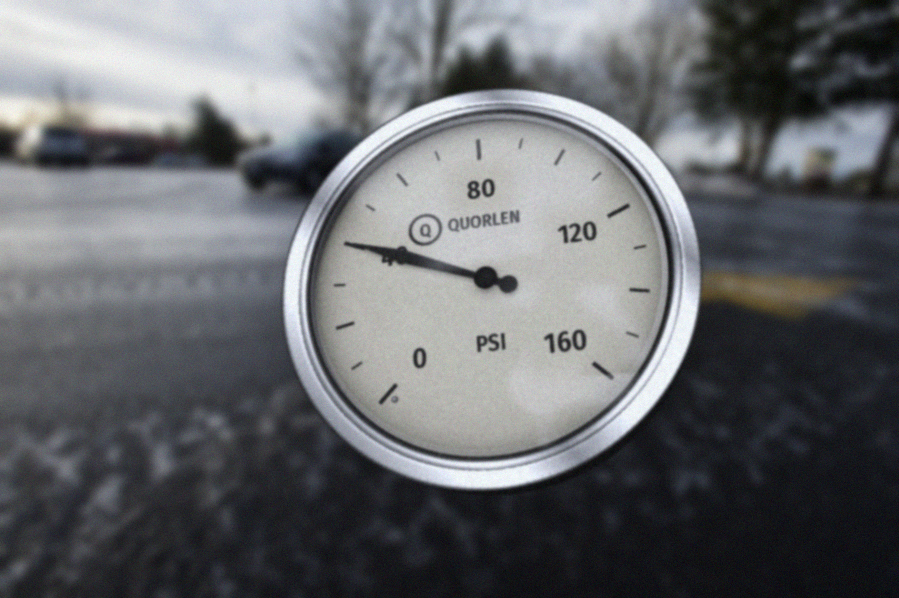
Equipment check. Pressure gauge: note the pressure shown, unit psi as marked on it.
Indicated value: 40 psi
